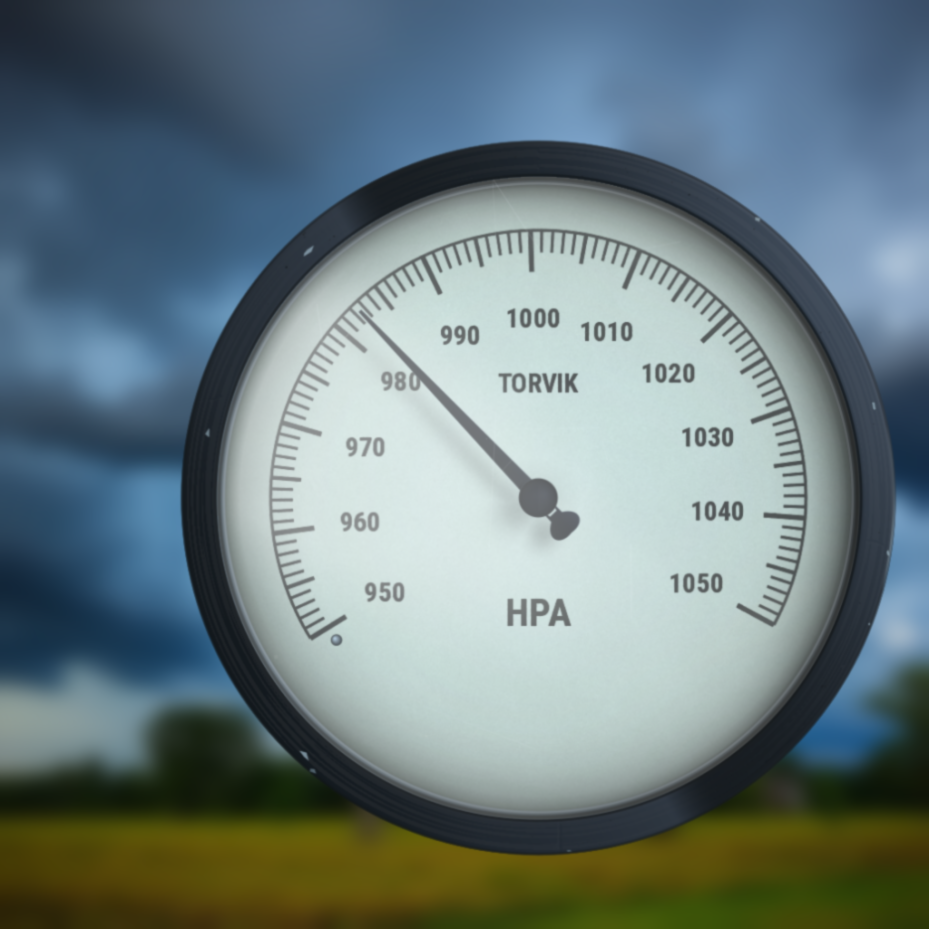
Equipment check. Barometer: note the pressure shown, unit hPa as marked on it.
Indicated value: 982.5 hPa
